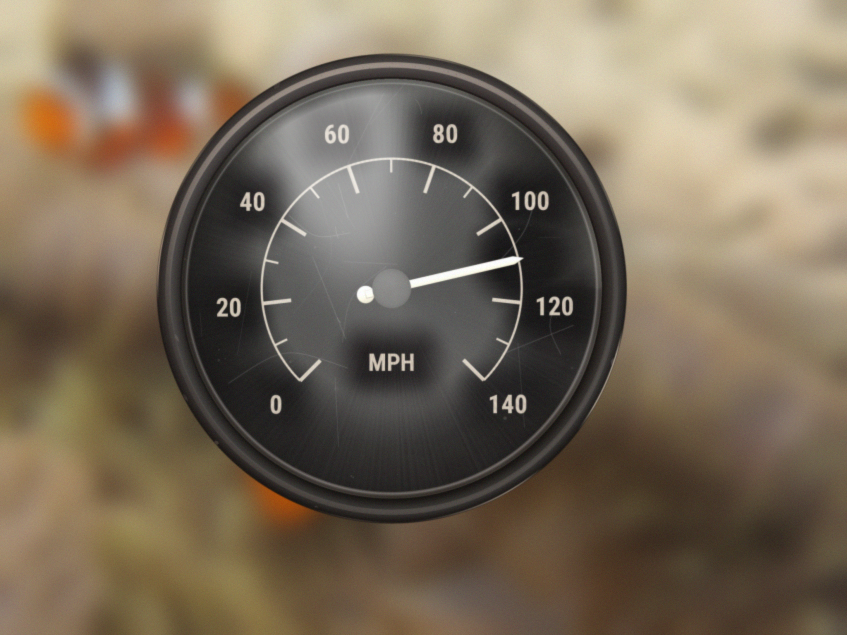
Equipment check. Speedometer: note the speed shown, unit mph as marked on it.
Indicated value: 110 mph
